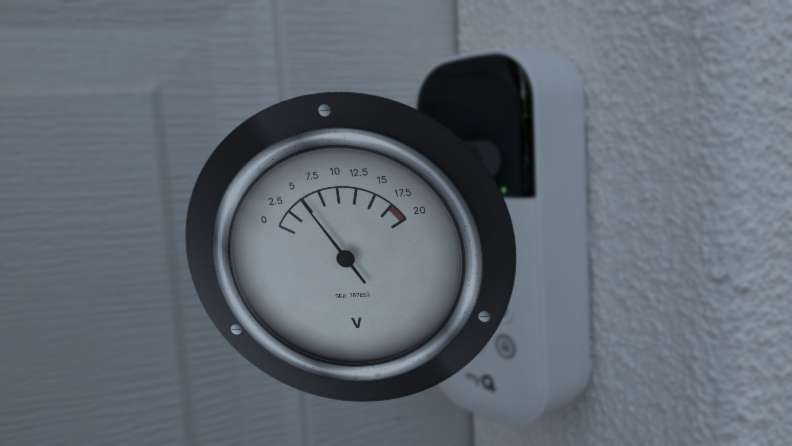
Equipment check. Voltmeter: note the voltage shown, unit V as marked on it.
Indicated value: 5 V
